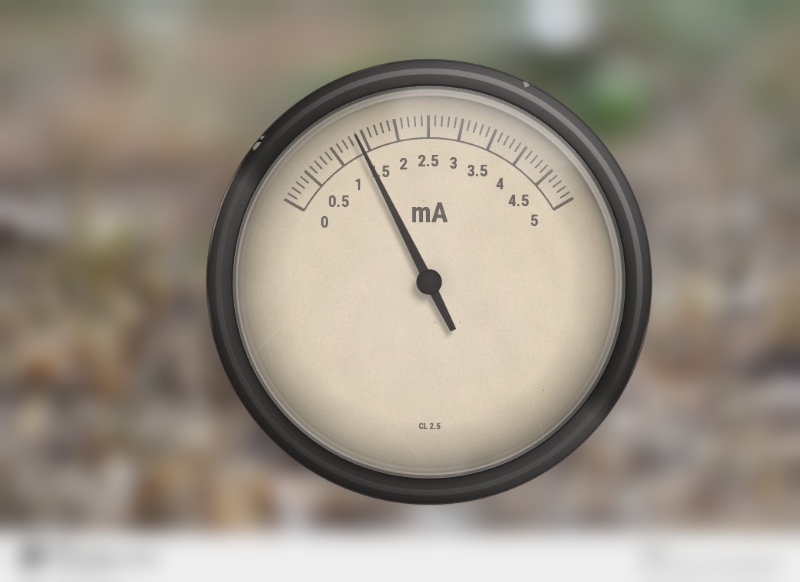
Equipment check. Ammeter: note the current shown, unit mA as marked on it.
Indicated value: 1.4 mA
